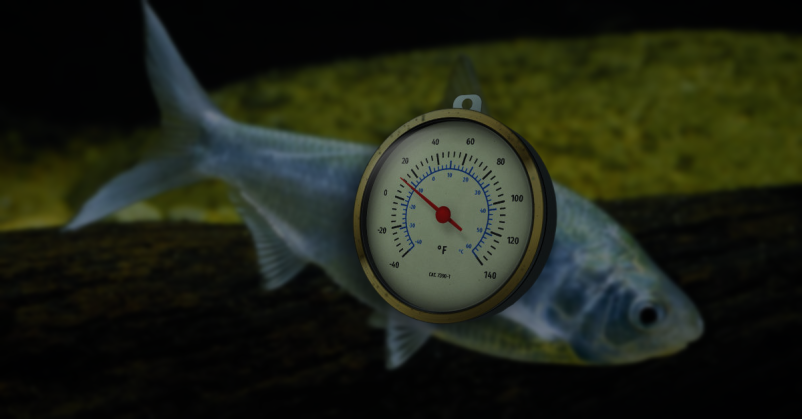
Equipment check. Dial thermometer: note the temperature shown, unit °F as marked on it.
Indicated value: 12 °F
